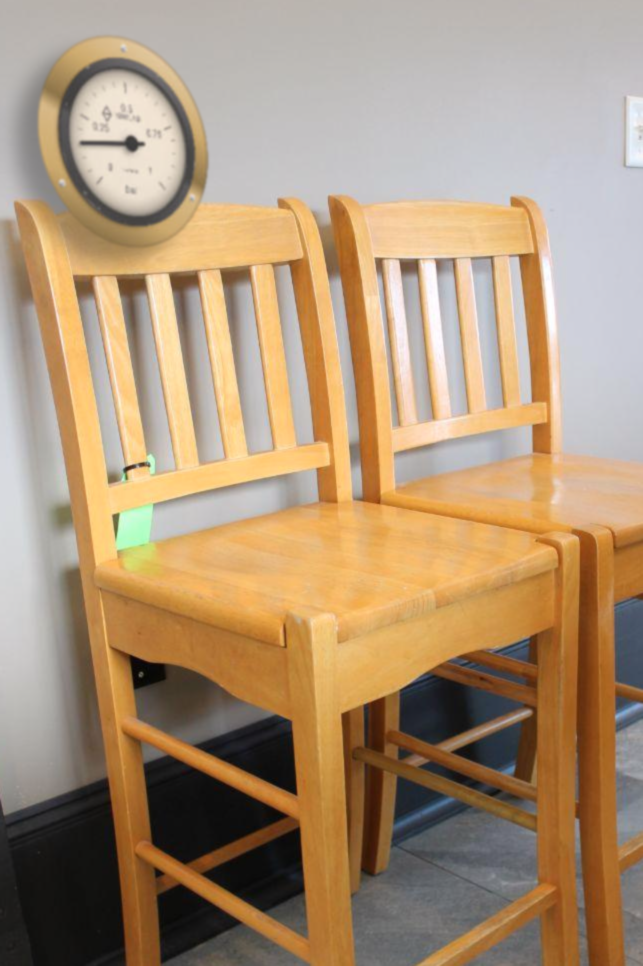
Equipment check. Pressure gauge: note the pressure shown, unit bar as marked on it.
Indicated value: 0.15 bar
